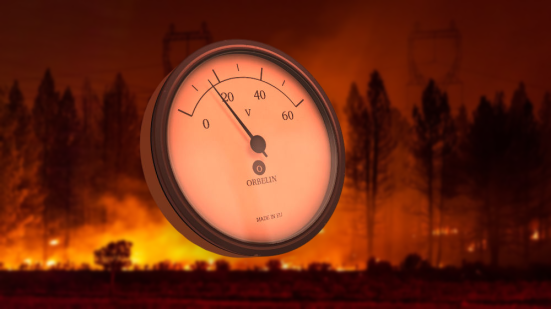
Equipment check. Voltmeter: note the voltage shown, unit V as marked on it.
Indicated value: 15 V
